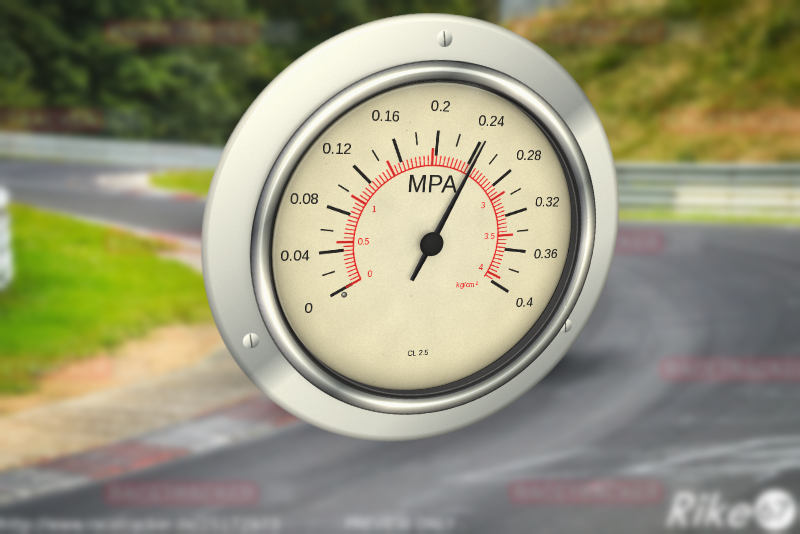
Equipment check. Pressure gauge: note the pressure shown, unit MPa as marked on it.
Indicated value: 0.24 MPa
